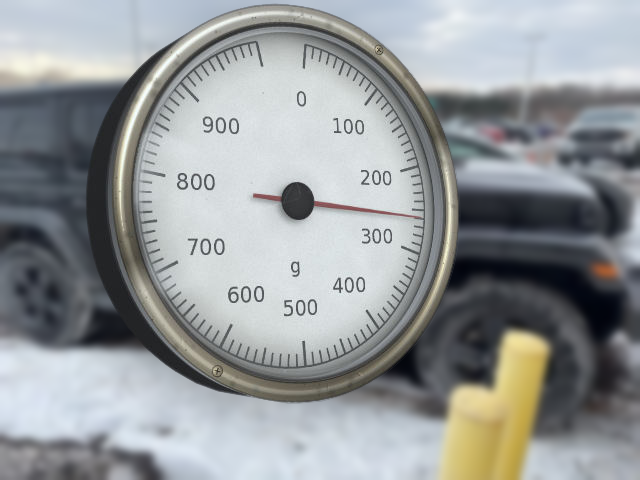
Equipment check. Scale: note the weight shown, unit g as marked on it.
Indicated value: 260 g
